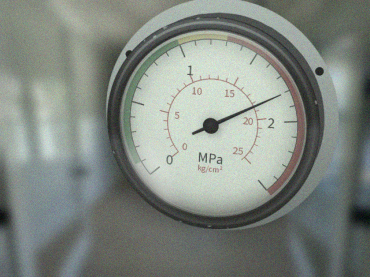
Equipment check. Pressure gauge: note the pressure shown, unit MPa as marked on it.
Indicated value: 1.8 MPa
